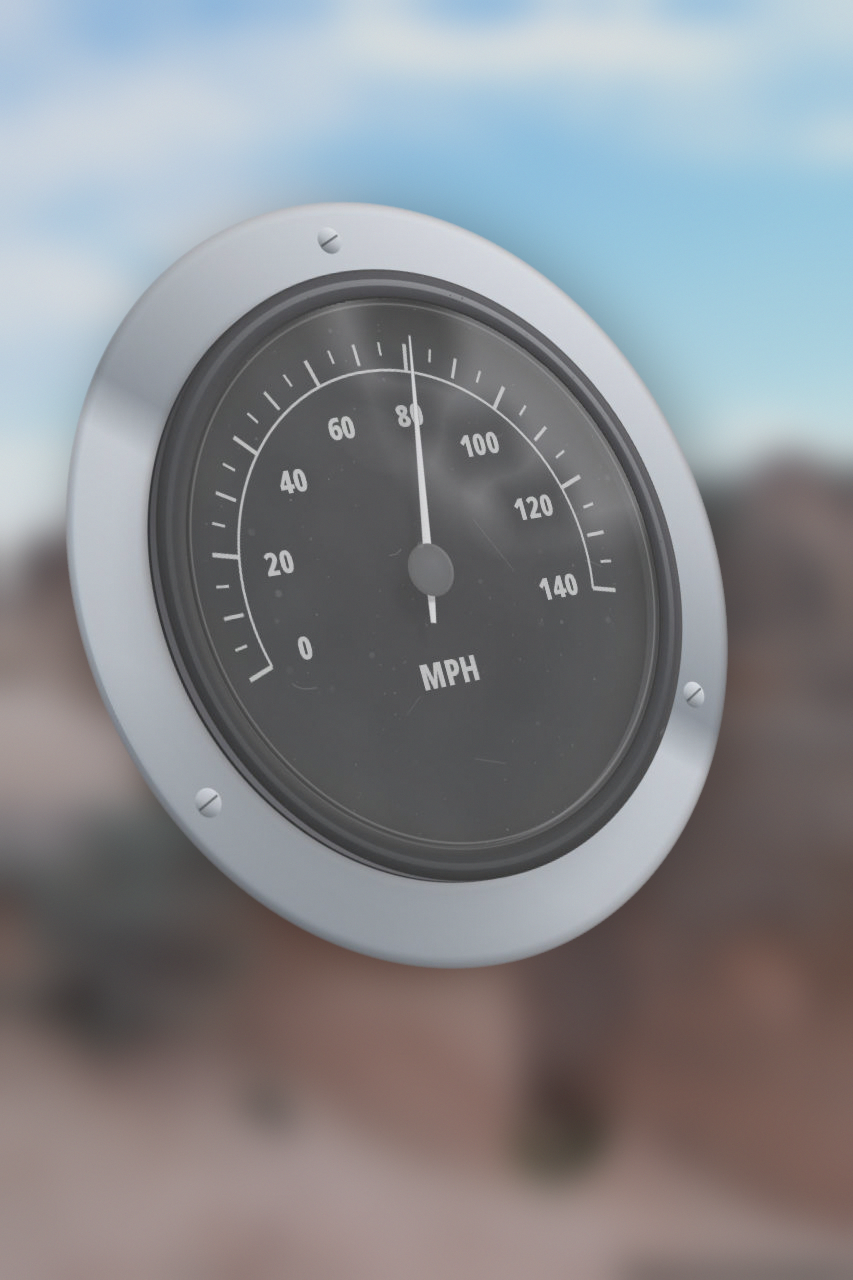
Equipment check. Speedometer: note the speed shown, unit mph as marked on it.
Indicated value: 80 mph
